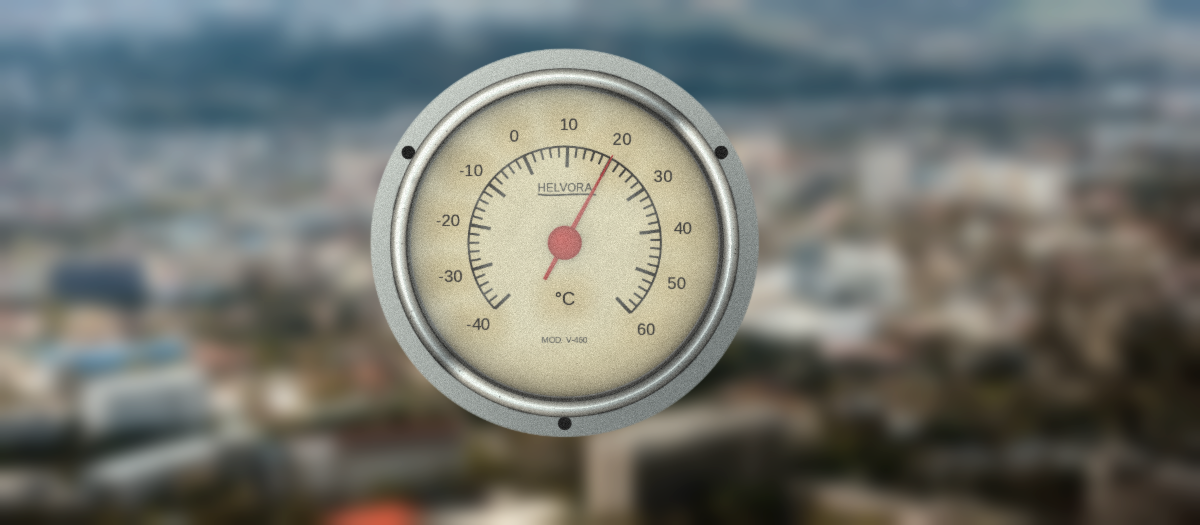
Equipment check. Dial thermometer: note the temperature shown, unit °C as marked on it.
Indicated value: 20 °C
